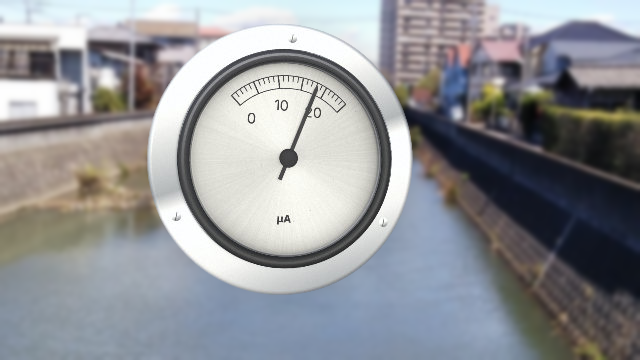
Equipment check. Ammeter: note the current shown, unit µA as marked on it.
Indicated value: 18 µA
